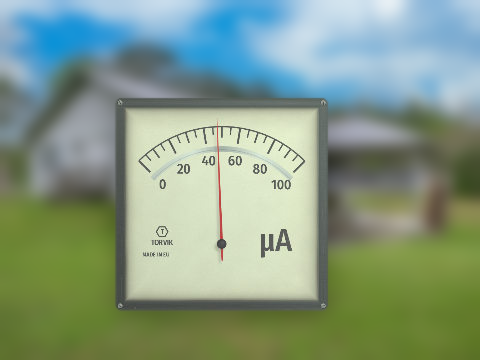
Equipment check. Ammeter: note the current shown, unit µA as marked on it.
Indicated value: 47.5 µA
